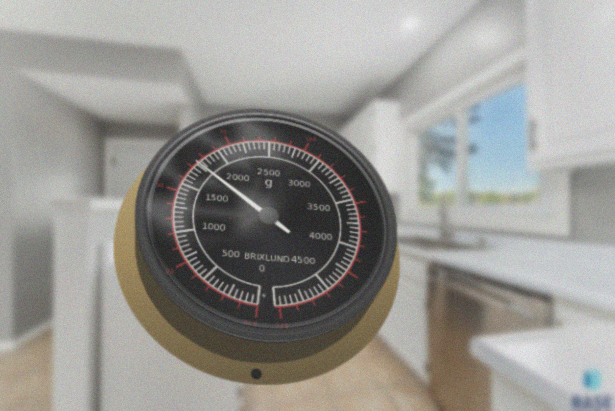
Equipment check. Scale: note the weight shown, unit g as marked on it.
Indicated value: 1750 g
